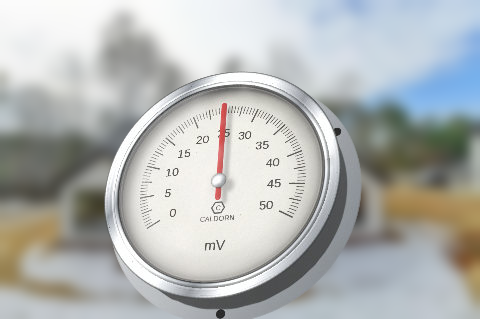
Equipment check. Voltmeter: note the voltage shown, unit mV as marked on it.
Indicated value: 25 mV
